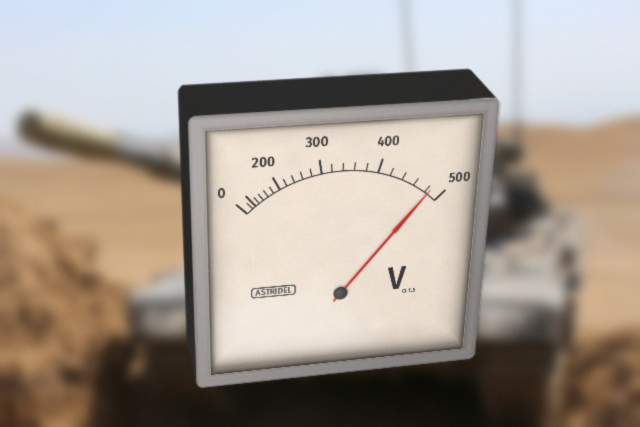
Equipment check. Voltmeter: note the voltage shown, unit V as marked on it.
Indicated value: 480 V
